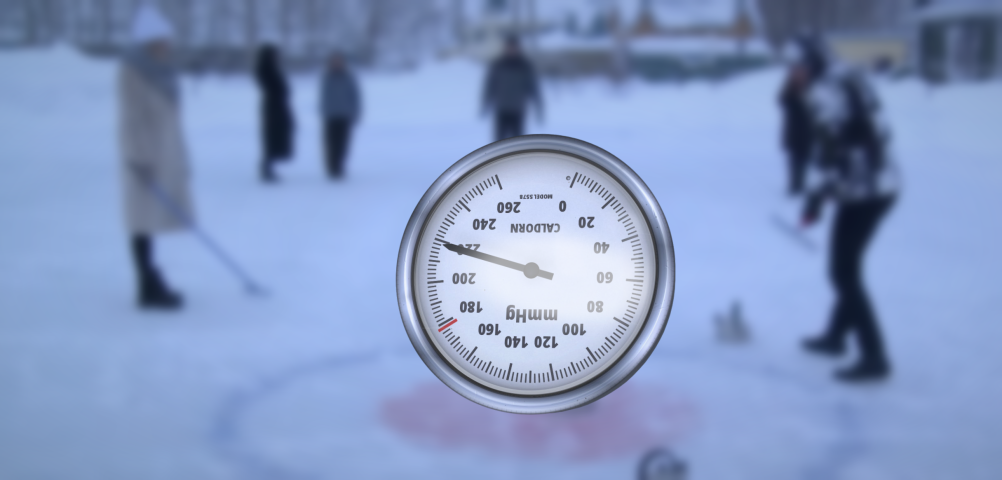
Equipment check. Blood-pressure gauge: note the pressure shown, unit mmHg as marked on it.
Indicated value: 218 mmHg
